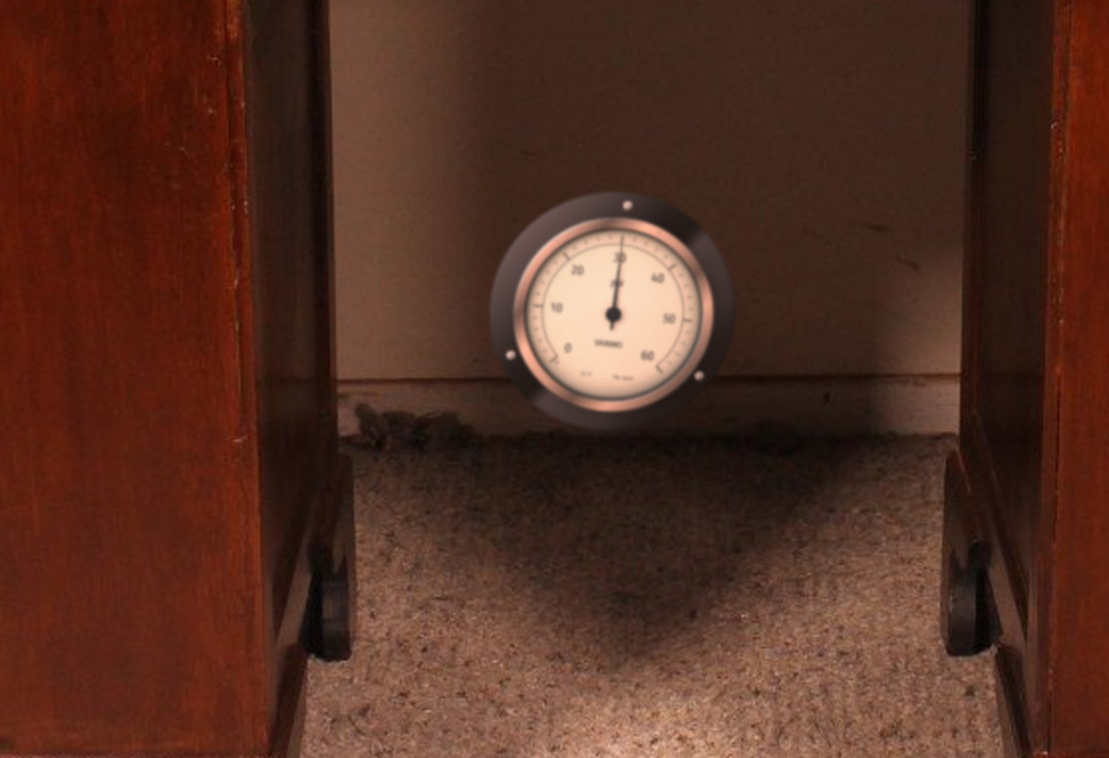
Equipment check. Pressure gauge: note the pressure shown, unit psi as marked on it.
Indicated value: 30 psi
